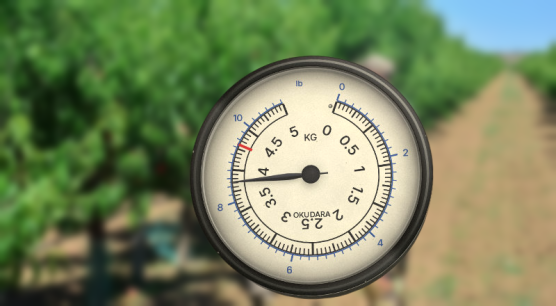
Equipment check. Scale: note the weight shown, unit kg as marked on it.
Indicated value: 3.85 kg
